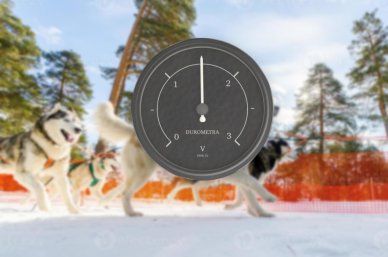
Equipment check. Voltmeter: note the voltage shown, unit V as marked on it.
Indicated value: 1.5 V
